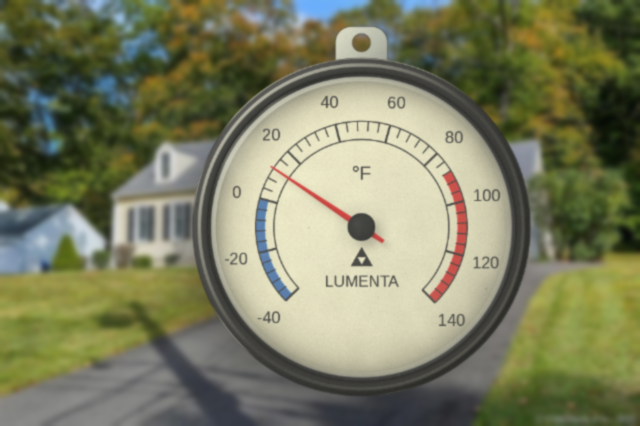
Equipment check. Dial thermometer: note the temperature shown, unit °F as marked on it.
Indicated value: 12 °F
